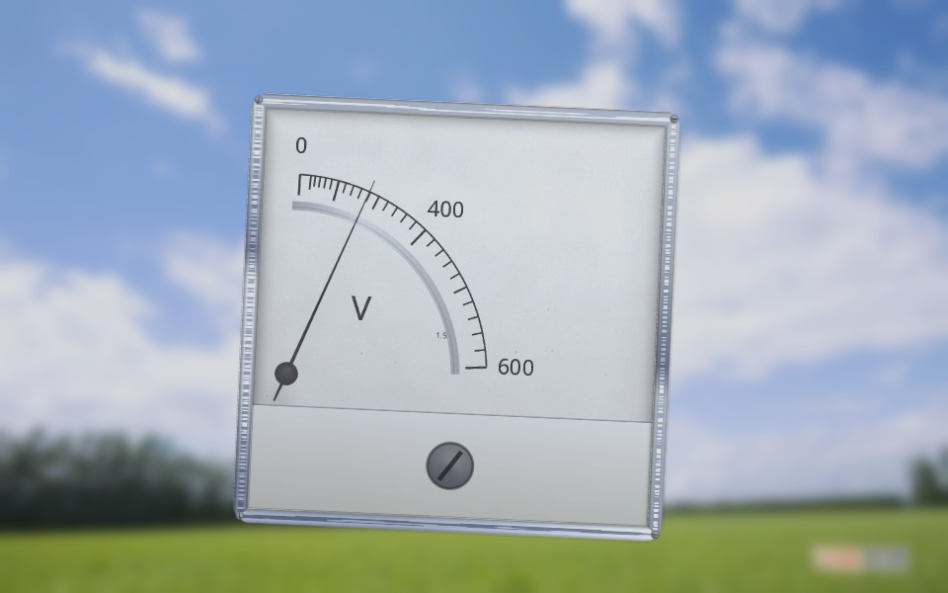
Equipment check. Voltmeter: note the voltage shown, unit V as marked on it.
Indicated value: 280 V
